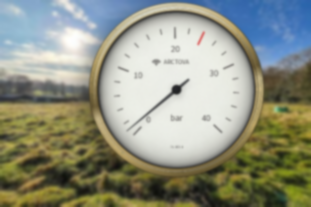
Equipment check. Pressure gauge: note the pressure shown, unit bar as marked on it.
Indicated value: 1 bar
